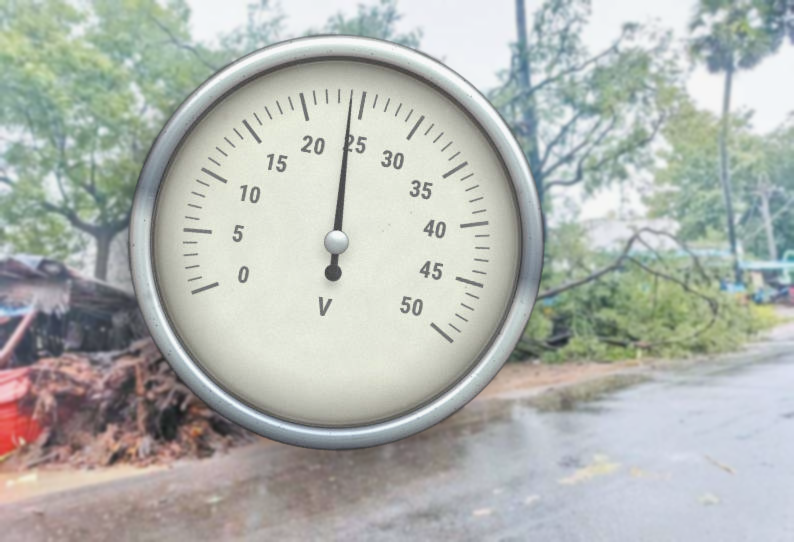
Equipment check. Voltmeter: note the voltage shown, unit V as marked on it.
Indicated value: 24 V
